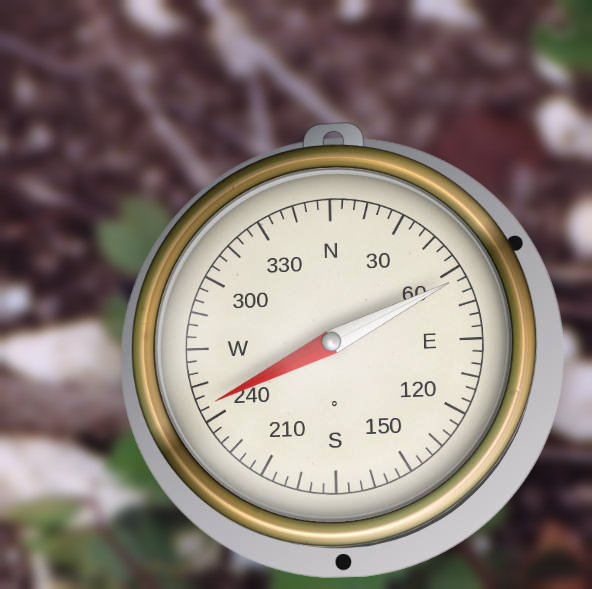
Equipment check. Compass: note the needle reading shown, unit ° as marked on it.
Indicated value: 245 °
